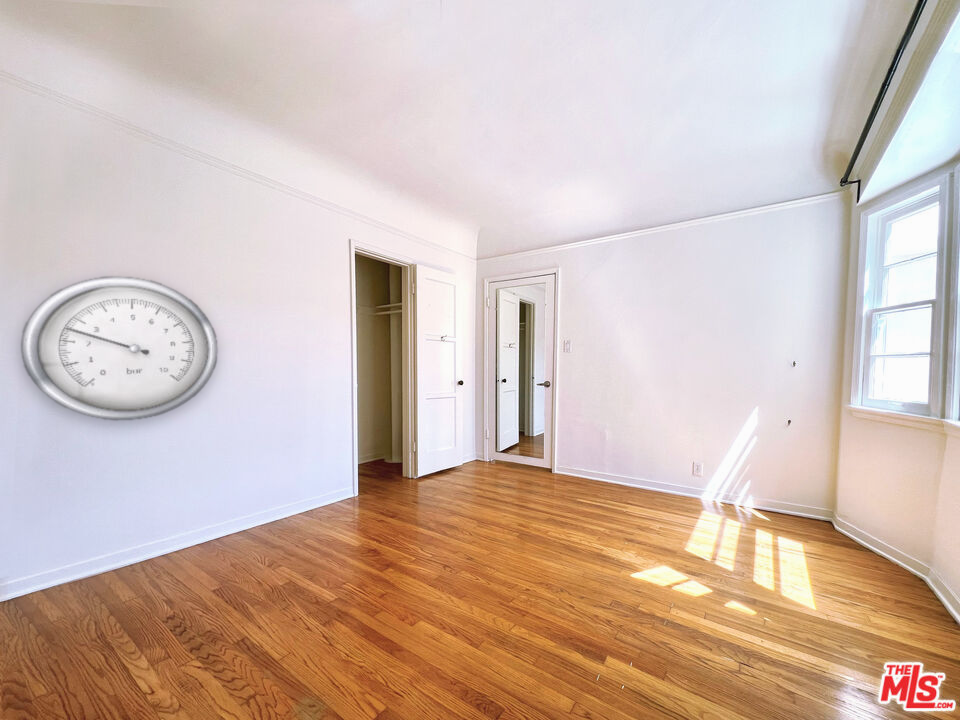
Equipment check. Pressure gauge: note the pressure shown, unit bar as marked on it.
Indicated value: 2.5 bar
